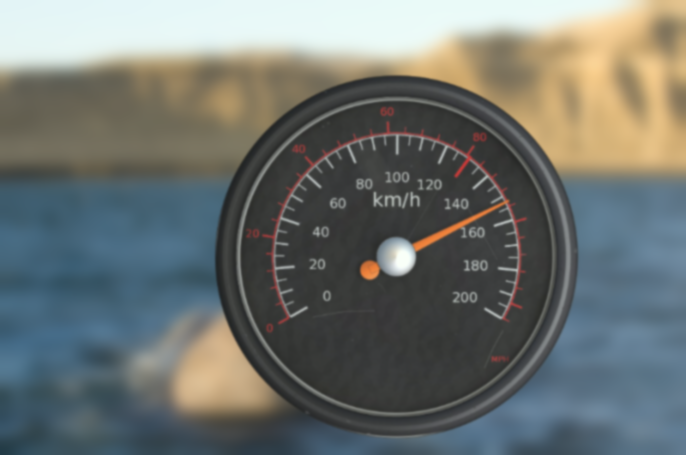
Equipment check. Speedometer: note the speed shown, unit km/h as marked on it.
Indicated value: 152.5 km/h
